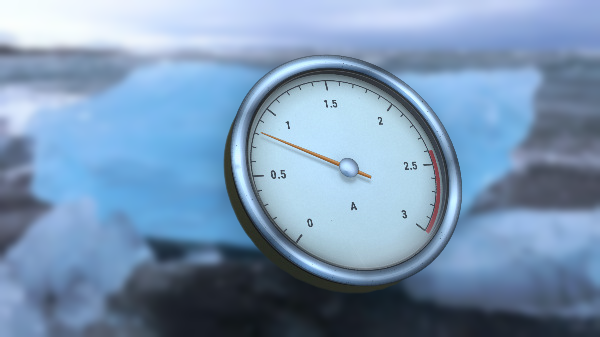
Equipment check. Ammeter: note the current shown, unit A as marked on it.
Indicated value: 0.8 A
